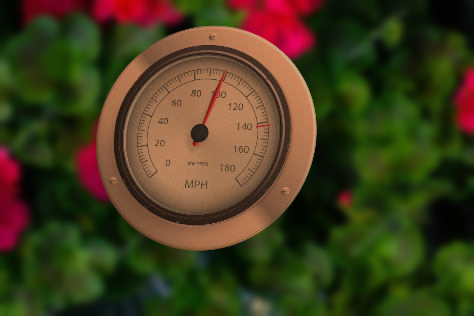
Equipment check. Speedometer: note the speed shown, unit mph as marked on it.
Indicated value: 100 mph
